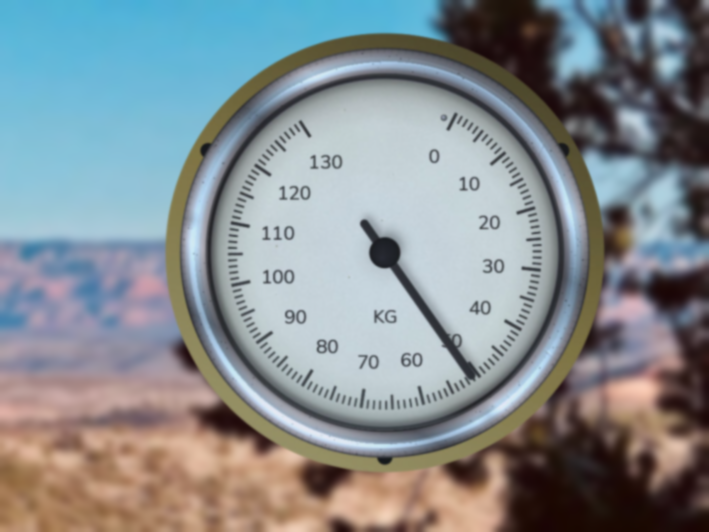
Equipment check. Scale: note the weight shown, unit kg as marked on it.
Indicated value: 51 kg
